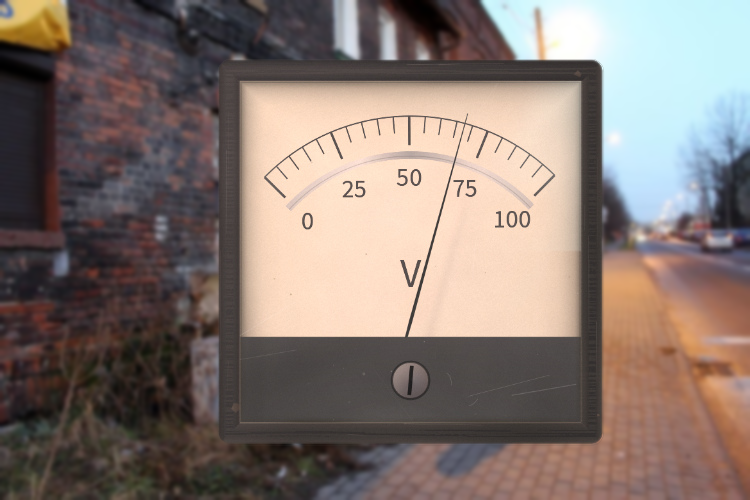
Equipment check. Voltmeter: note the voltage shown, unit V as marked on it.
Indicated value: 67.5 V
